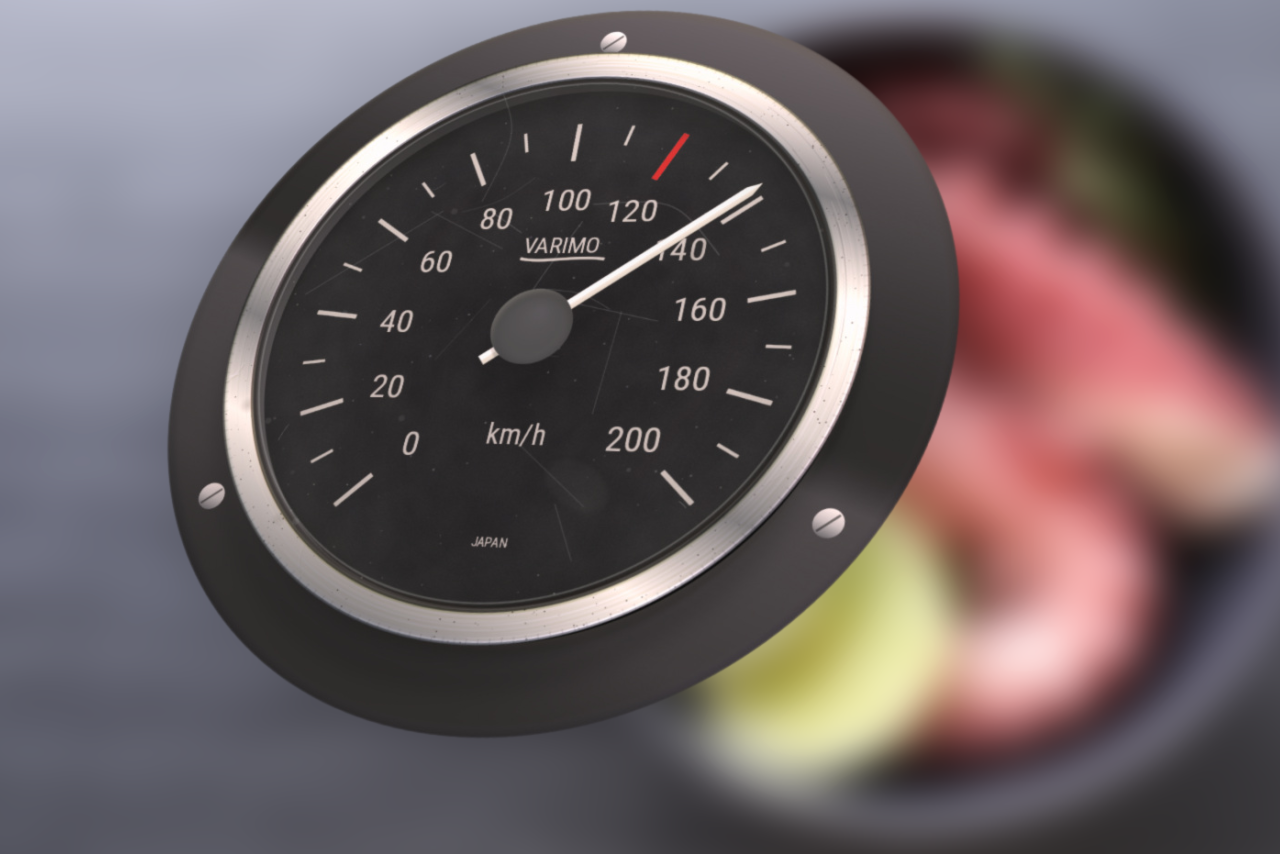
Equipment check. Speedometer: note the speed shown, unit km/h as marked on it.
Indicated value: 140 km/h
